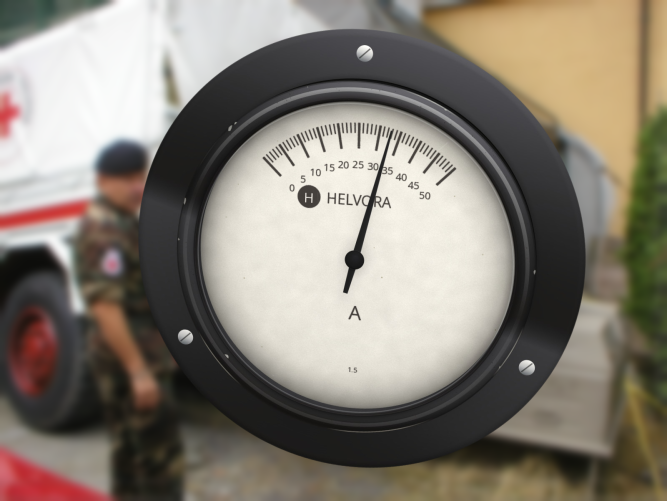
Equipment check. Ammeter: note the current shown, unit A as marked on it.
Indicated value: 33 A
